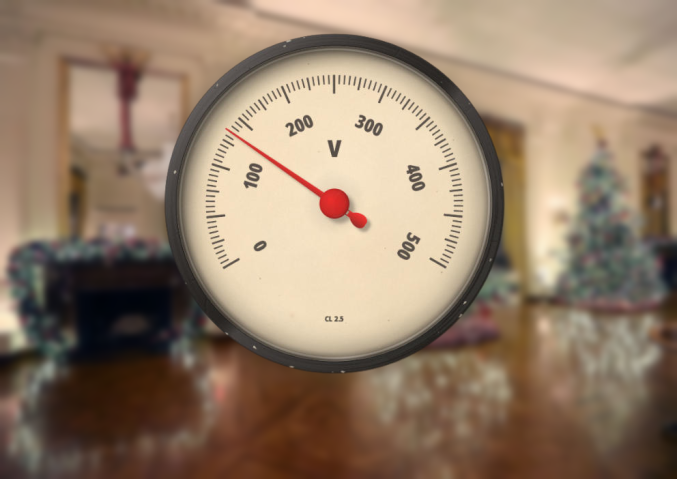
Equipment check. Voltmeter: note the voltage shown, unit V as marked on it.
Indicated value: 135 V
